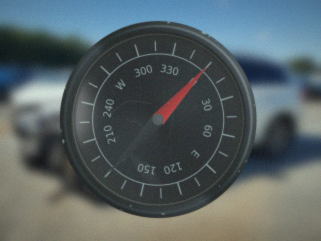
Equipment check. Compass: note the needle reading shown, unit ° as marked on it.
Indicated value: 0 °
